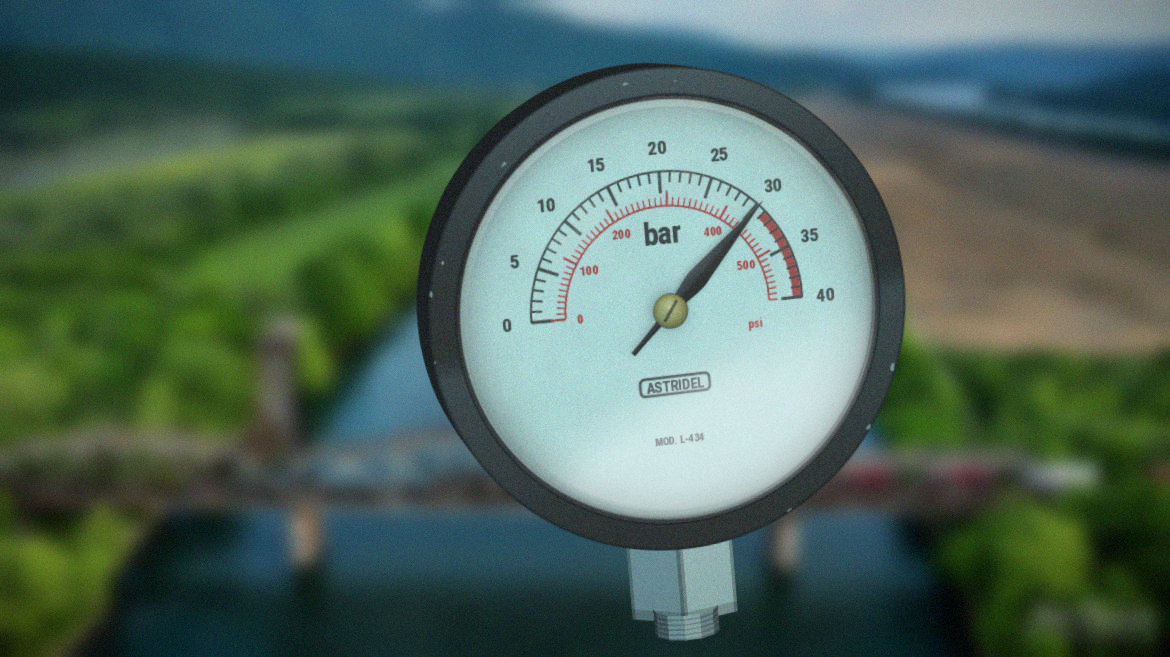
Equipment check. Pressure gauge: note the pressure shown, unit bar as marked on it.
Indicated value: 30 bar
